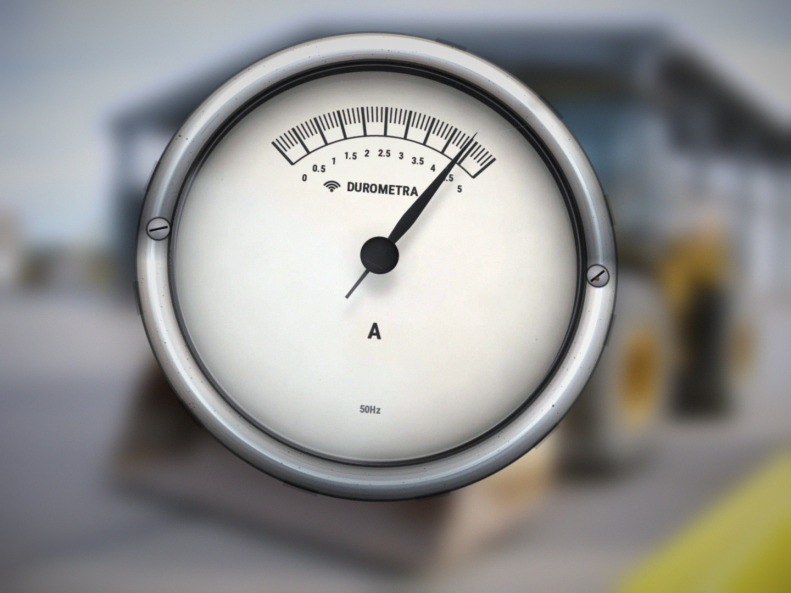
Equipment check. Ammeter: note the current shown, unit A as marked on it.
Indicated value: 4.4 A
